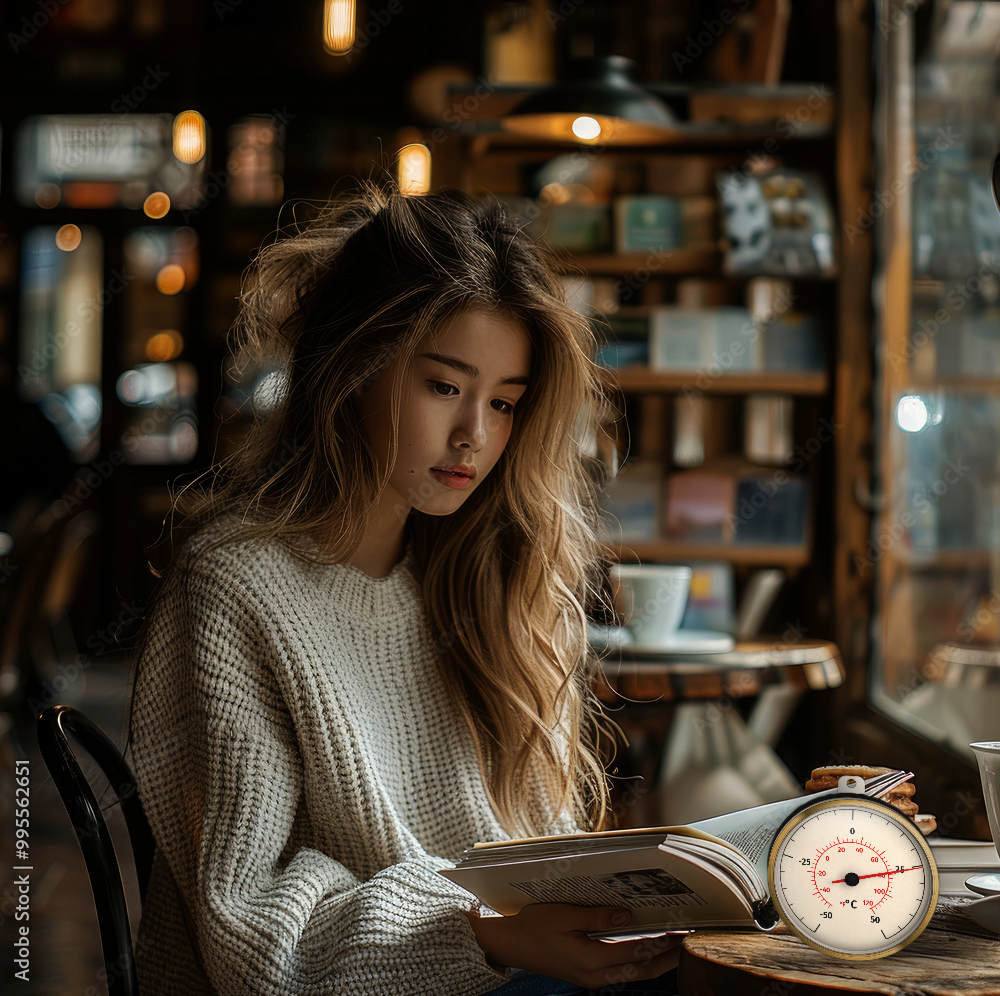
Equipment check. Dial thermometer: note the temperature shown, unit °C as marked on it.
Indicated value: 25 °C
